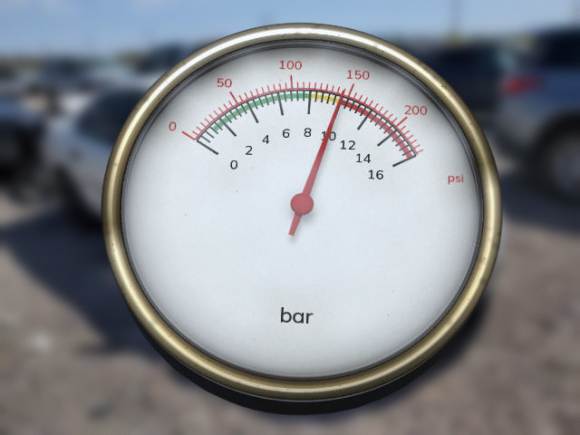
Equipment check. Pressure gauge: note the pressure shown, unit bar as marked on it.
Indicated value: 10 bar
